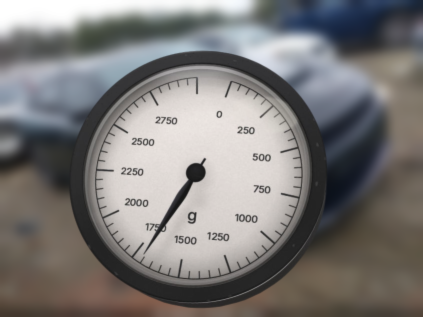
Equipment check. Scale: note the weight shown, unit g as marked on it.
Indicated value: 1700 g
